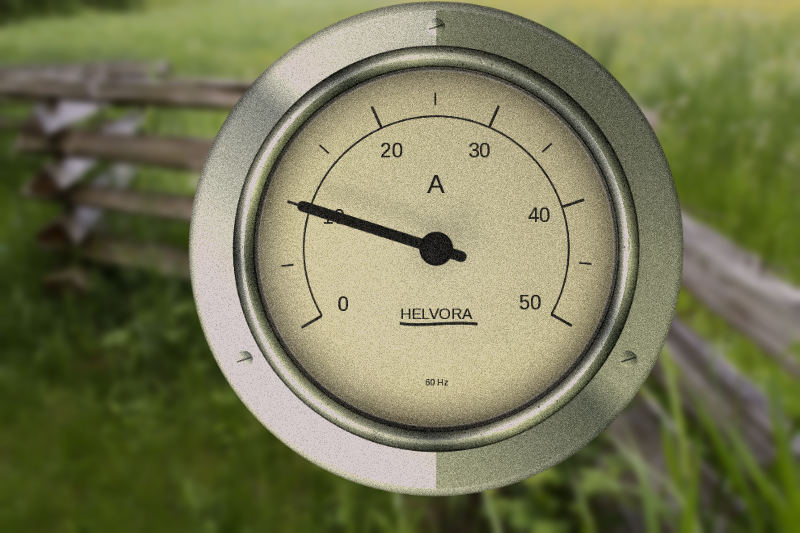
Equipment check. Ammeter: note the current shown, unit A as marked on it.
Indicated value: 10 A
